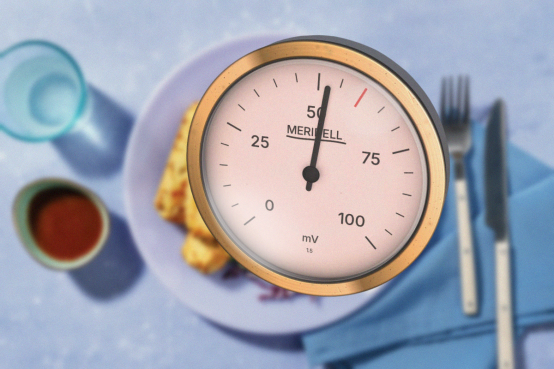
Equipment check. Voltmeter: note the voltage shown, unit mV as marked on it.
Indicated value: 52.5 mV
